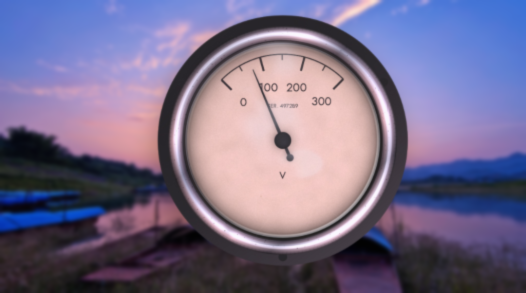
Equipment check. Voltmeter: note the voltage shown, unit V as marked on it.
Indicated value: 75 V
